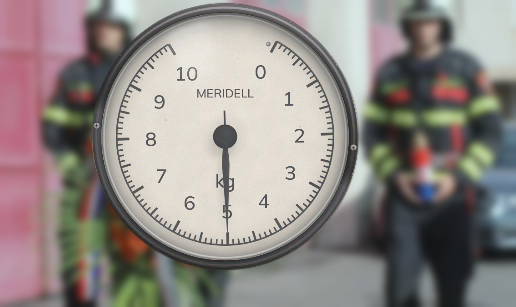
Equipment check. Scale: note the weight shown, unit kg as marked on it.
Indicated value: 5 kg
